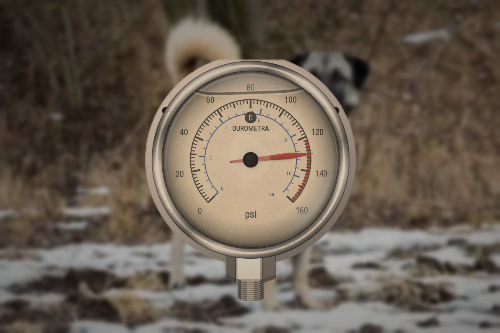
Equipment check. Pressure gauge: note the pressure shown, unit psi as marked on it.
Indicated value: 130 psi
